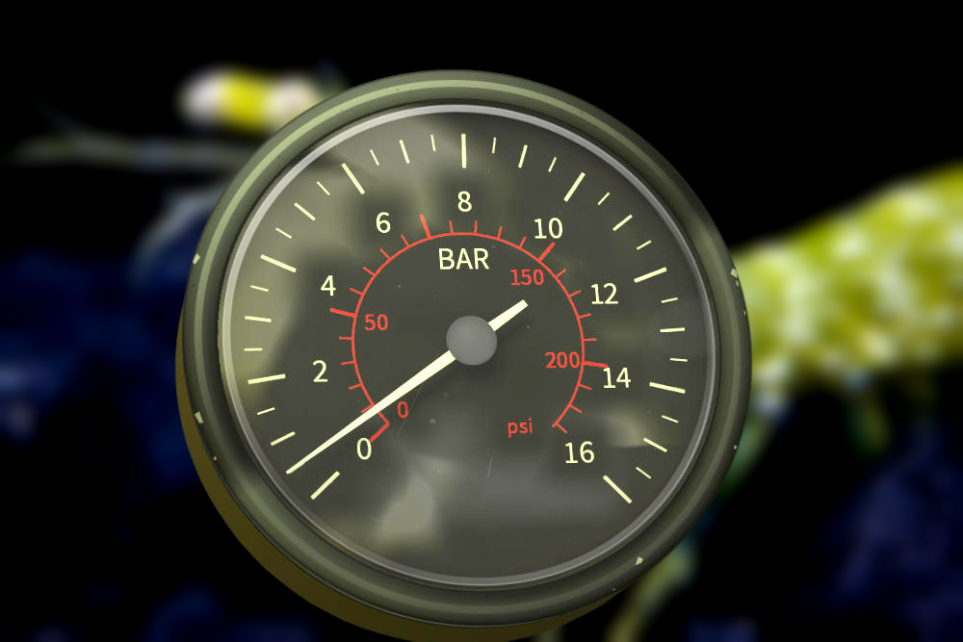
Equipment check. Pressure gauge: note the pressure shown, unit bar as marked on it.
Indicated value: 0.5 bar
